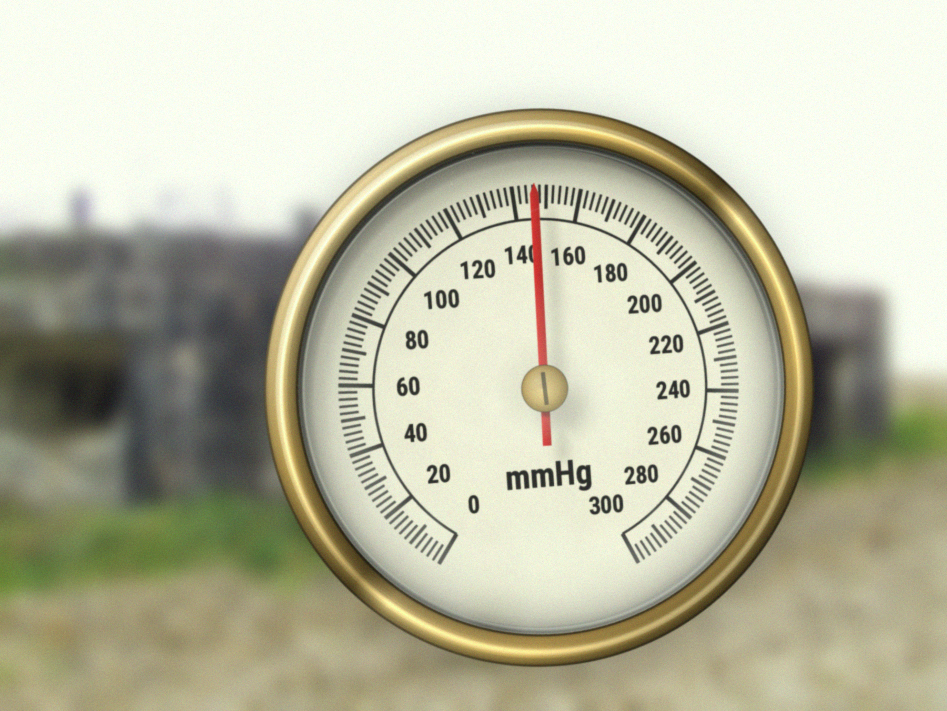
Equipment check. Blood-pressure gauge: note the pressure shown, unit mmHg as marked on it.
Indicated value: 146 mmHg
